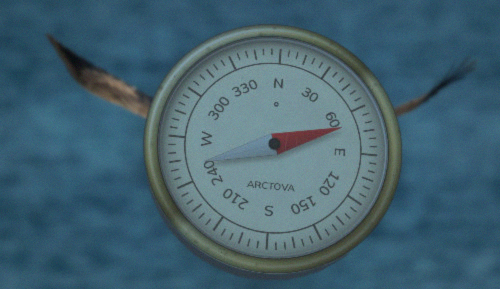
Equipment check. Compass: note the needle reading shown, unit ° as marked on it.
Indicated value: 70 °
